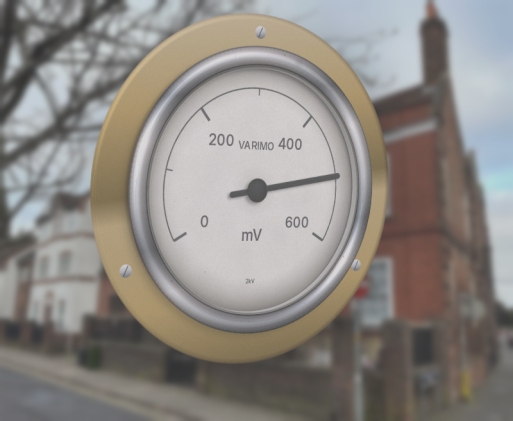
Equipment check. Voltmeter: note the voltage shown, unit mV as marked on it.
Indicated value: 500 mV
